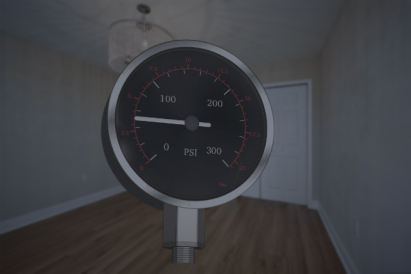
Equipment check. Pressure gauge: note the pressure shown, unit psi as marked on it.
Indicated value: 50 psi
